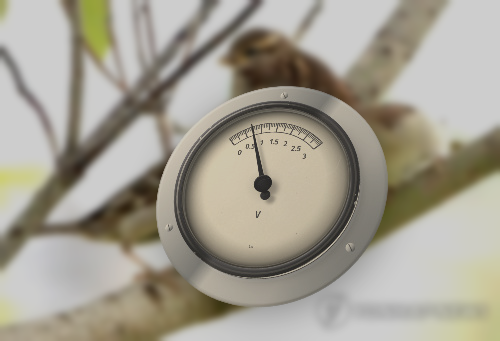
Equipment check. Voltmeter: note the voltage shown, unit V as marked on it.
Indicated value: 0.75 V
